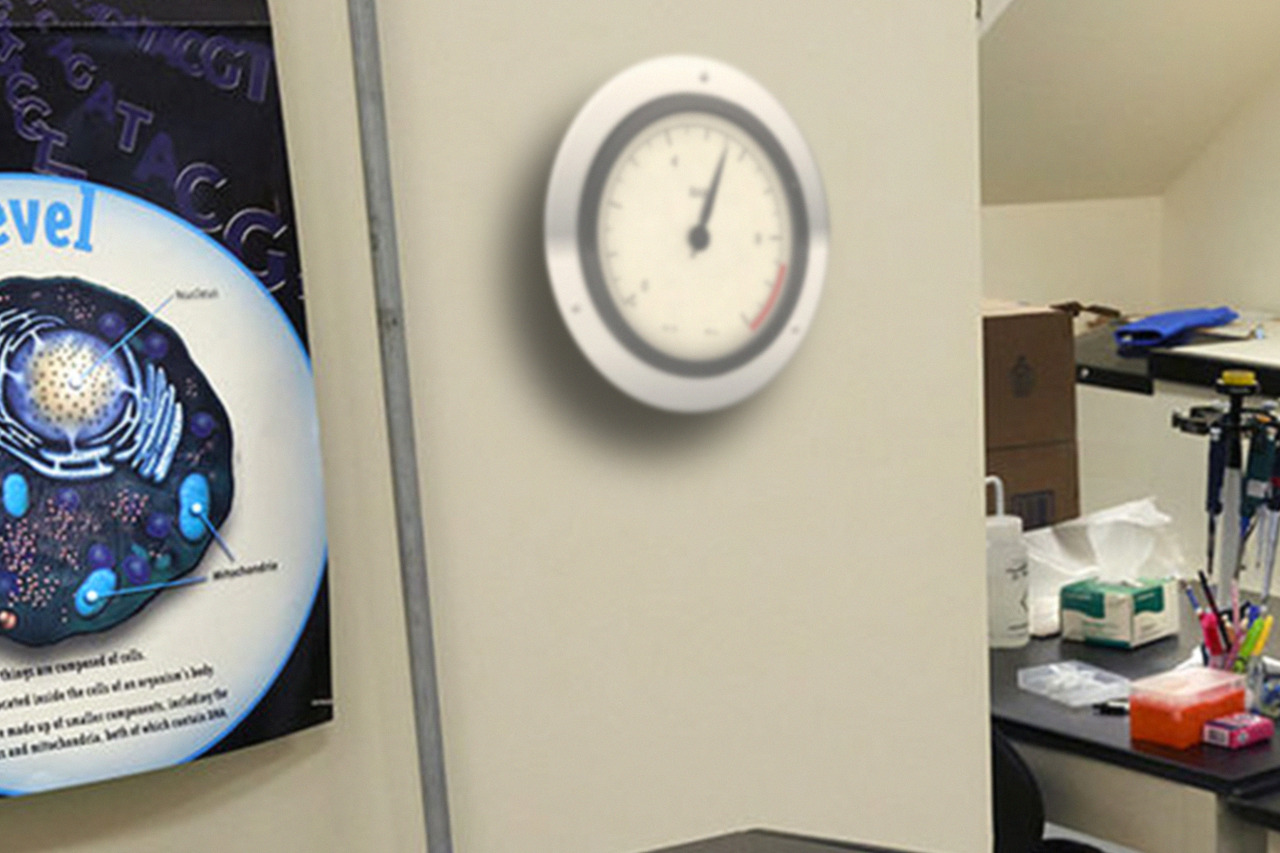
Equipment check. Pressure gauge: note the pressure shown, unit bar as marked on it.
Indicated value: 5.5 bar
